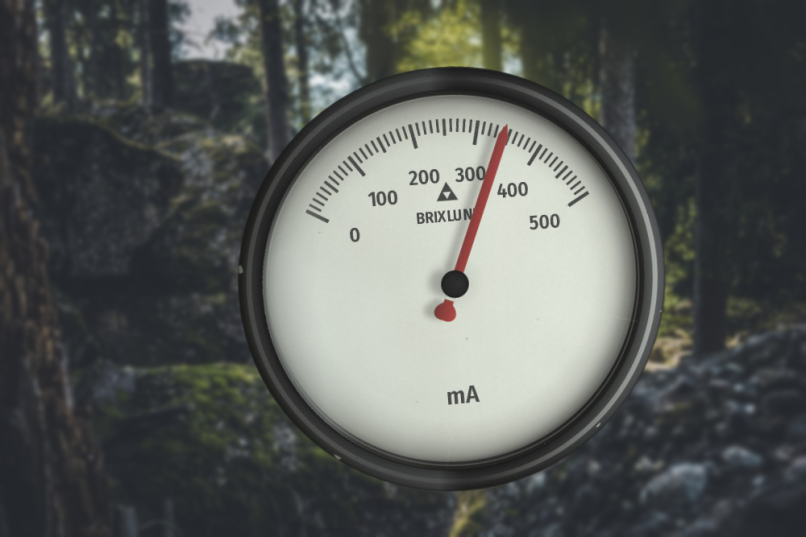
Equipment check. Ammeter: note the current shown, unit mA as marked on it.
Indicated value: 340 mA
